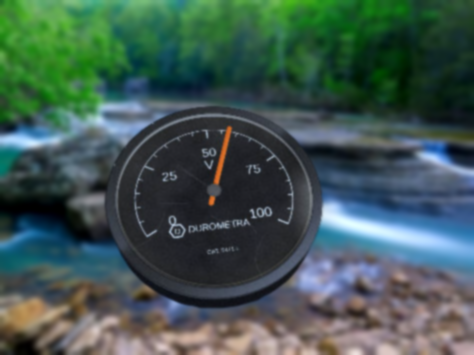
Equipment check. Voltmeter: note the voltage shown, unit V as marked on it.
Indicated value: 57.5 V
